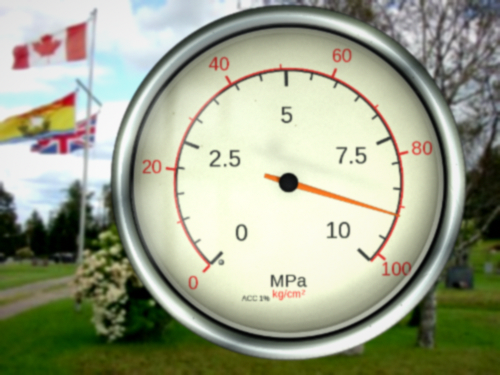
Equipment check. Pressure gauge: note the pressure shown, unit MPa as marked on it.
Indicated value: 9 MPa
